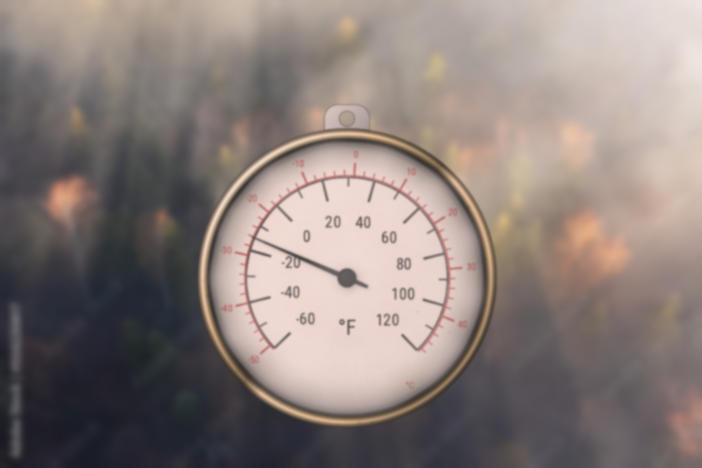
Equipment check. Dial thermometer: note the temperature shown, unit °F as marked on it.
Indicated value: -15 °F
